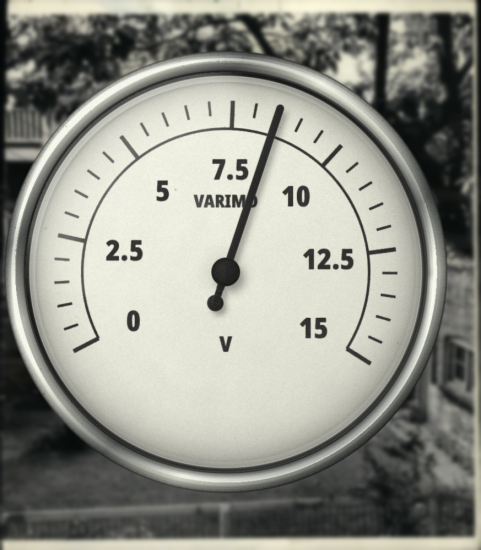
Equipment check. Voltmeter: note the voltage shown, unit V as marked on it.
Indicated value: 8.5 V
